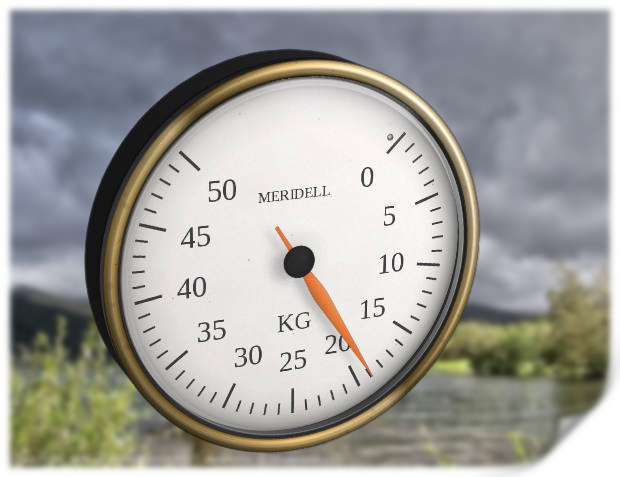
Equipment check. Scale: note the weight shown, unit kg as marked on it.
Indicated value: 19 kg
